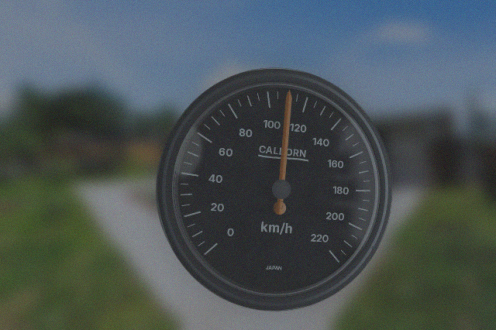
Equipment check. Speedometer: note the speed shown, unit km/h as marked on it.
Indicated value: 110 km/h
